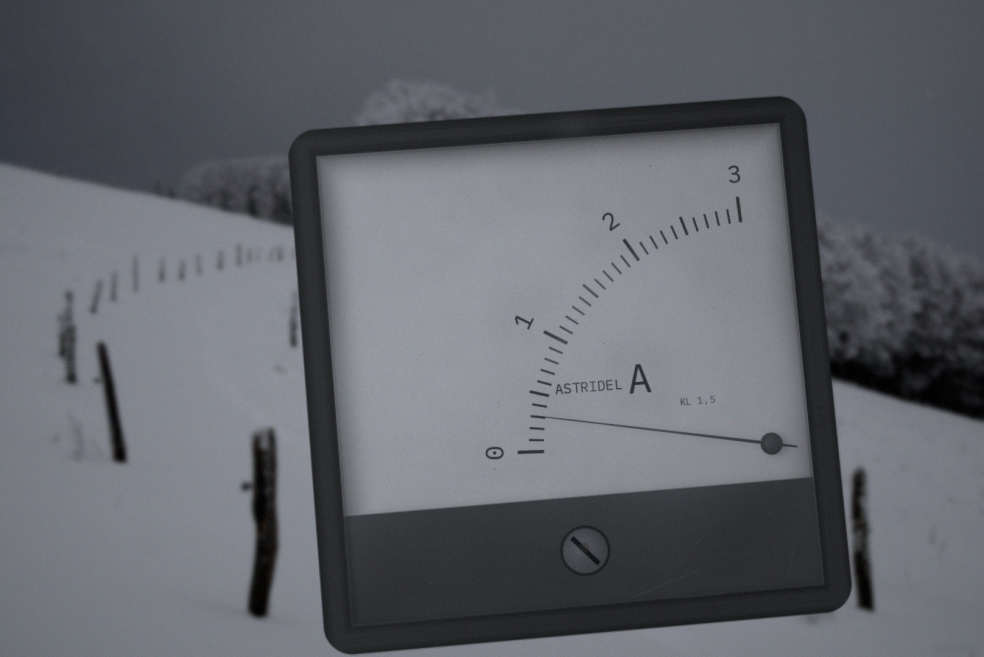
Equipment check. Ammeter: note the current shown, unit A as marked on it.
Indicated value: 0.3 A
